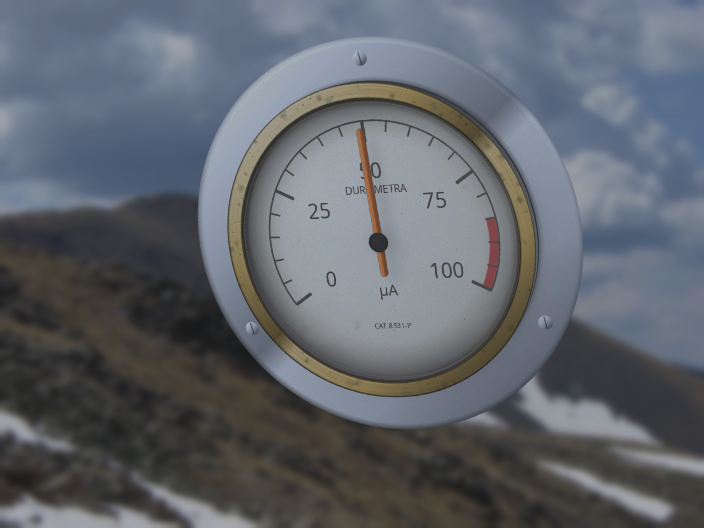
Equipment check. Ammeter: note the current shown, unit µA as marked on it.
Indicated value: 50 µA
